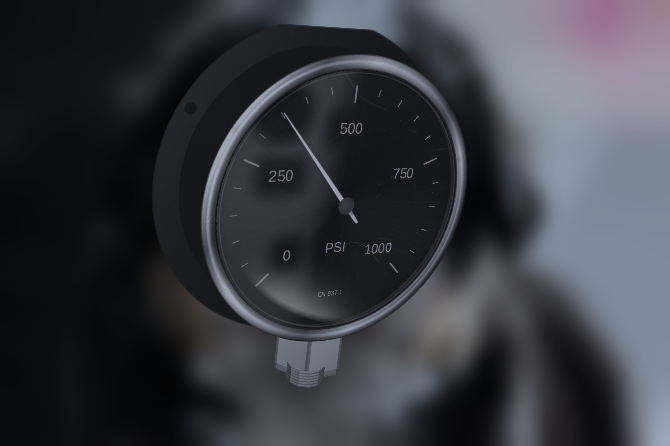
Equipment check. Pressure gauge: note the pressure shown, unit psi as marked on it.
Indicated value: 350 psi
